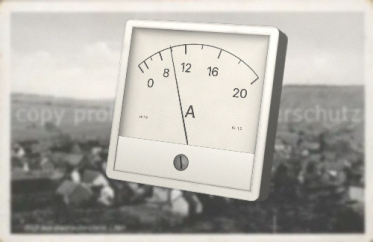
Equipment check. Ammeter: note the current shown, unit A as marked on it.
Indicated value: 10 A
